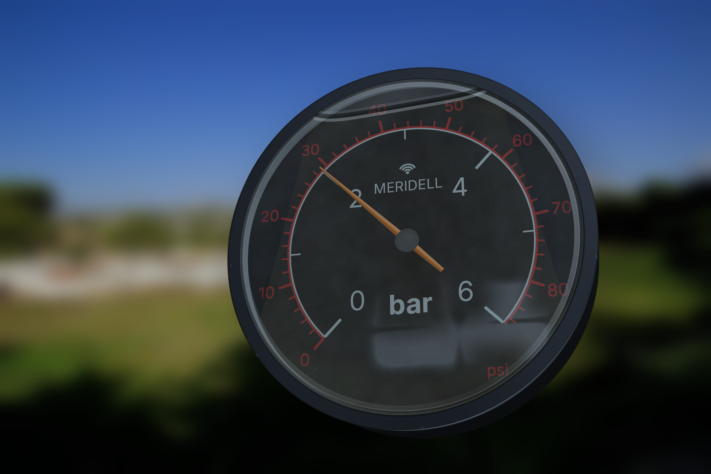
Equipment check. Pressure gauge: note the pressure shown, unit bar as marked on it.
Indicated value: 2 bar
